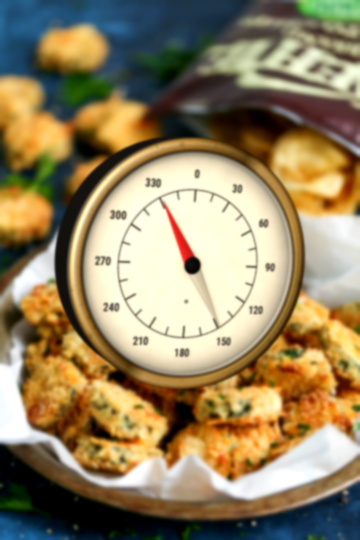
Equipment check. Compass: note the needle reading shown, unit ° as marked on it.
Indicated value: 330 °
